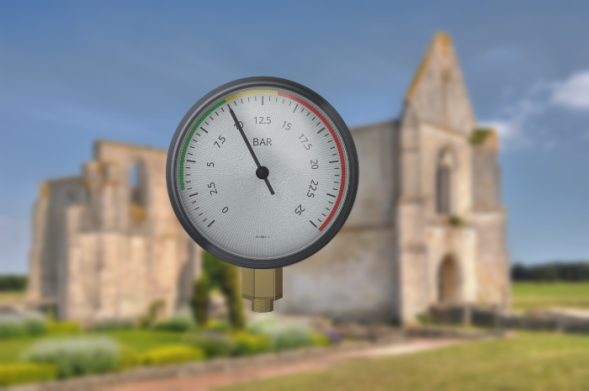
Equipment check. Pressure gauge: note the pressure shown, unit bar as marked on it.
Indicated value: 10 bar
